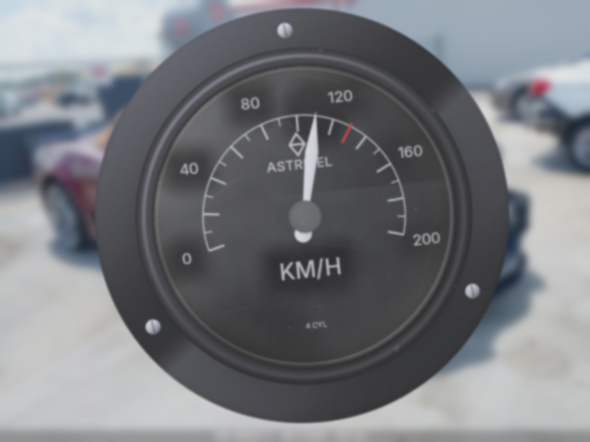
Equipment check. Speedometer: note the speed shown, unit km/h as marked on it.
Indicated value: 110 km/h
